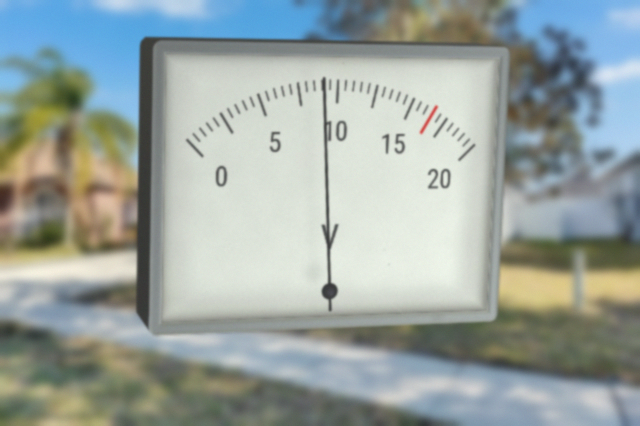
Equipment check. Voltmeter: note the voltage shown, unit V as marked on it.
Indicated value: 9 V
